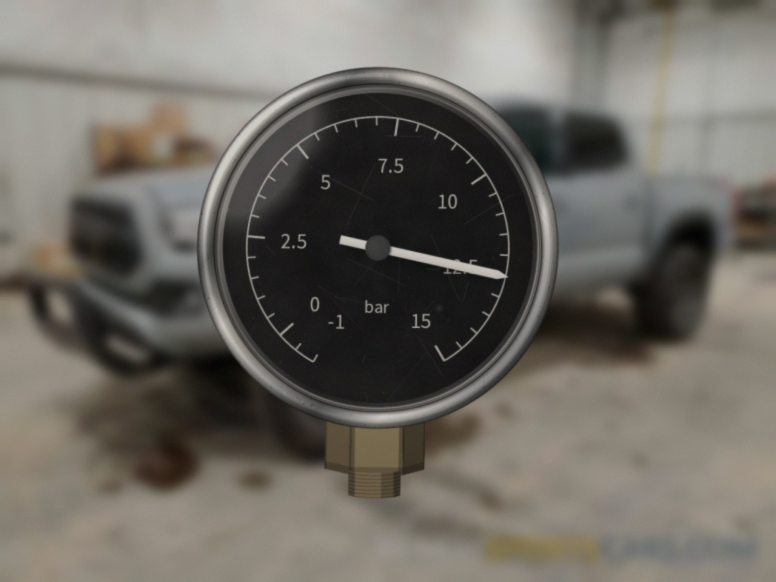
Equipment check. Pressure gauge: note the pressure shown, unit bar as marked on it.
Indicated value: 12.5 bar
